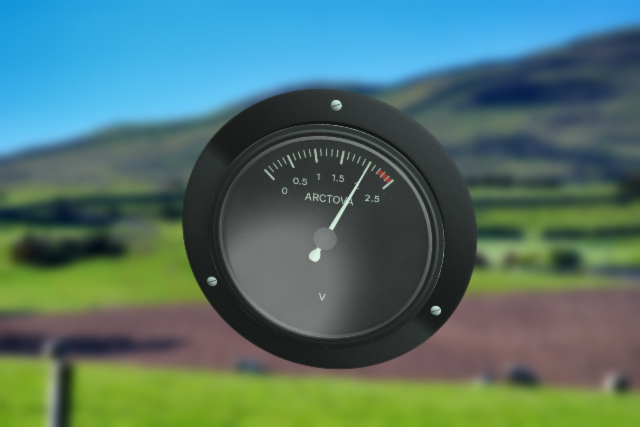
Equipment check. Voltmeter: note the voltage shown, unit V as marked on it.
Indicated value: 2 V
